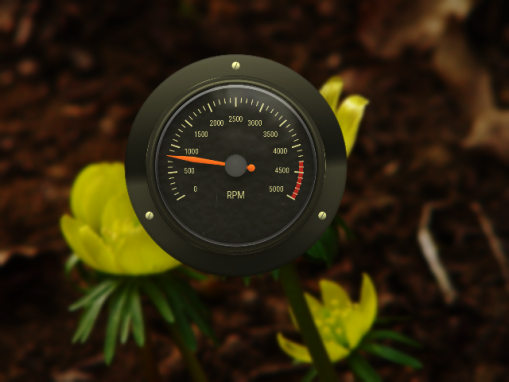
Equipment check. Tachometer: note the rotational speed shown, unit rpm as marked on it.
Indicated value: 800 rpm
